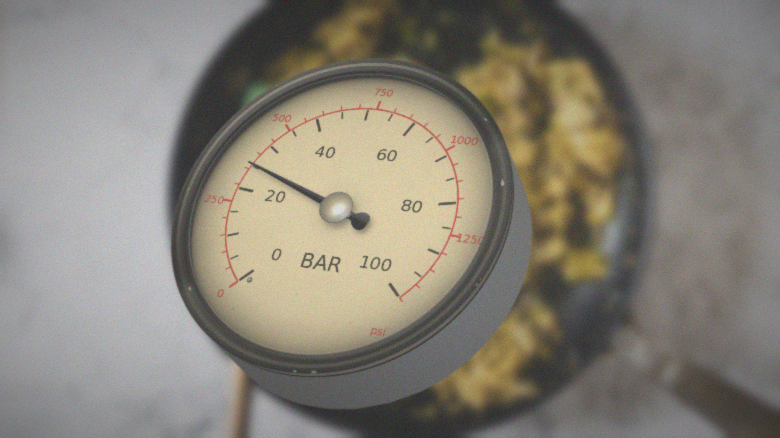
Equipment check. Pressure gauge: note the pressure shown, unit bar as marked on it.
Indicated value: 25 bar
